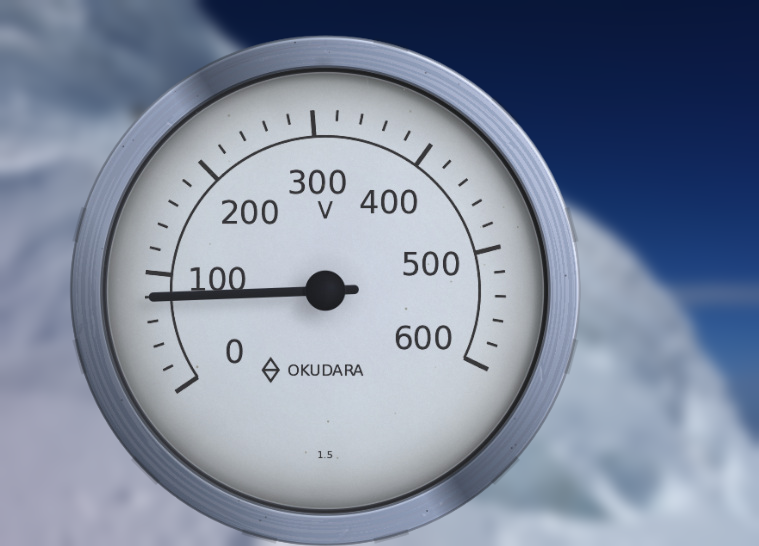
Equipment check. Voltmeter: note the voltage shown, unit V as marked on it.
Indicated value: 80 V
